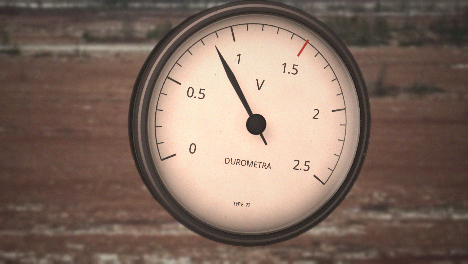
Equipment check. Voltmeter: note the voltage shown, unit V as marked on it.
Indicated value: 0.85 V
